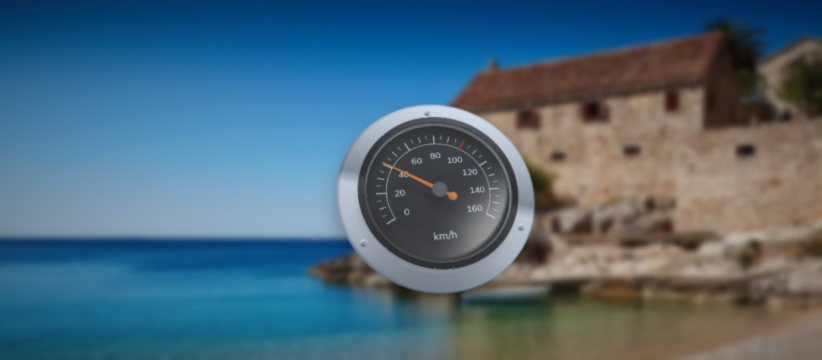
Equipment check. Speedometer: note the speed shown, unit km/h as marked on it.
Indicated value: 40 km/h
